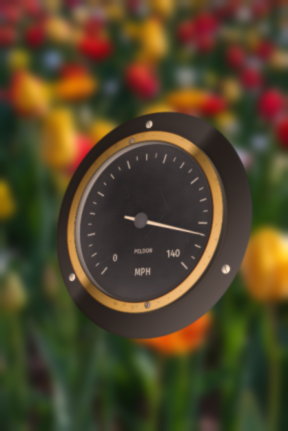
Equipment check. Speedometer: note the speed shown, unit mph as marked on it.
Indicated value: 125 mph
